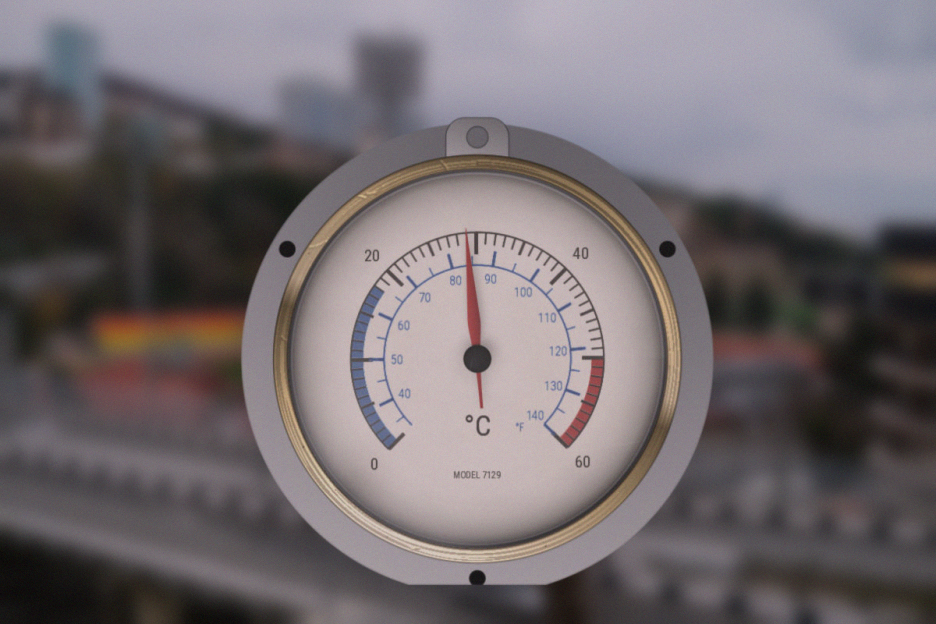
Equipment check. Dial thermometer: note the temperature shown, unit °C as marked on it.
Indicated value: 29 °C
